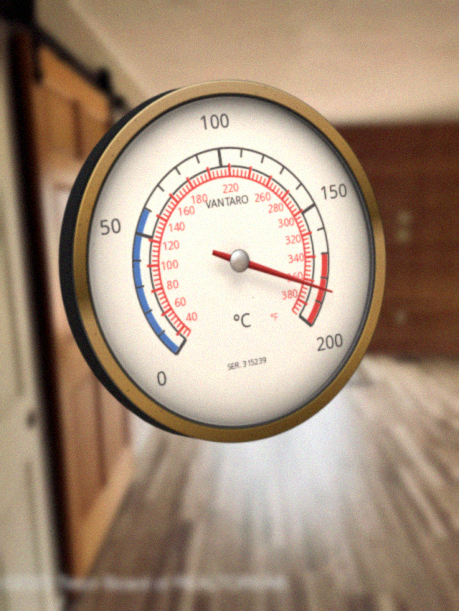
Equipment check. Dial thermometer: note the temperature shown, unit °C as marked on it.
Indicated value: 185 °C
